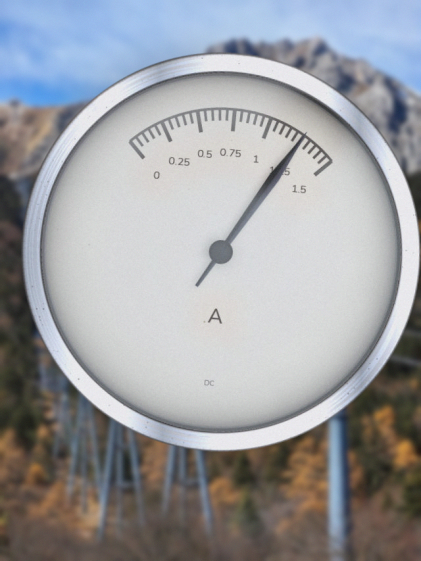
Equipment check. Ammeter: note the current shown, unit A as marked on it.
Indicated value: 1.25 A
